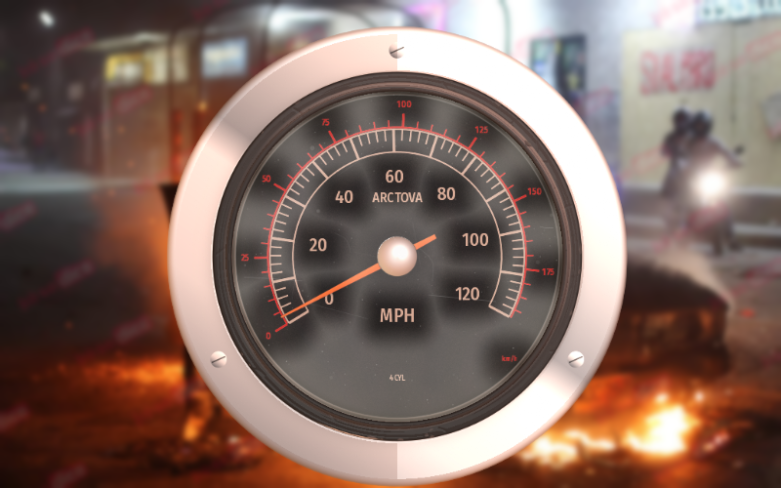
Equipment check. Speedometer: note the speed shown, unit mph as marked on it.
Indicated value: 2 mph
